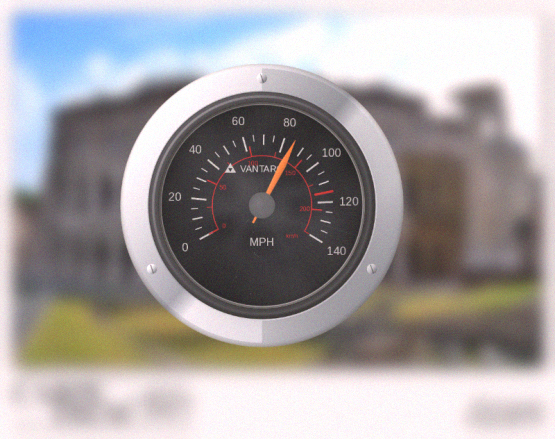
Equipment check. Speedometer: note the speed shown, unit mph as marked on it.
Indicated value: 85 mph
